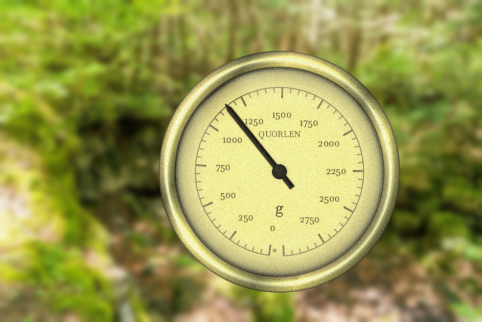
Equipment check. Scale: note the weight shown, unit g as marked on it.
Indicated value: 1150 g
